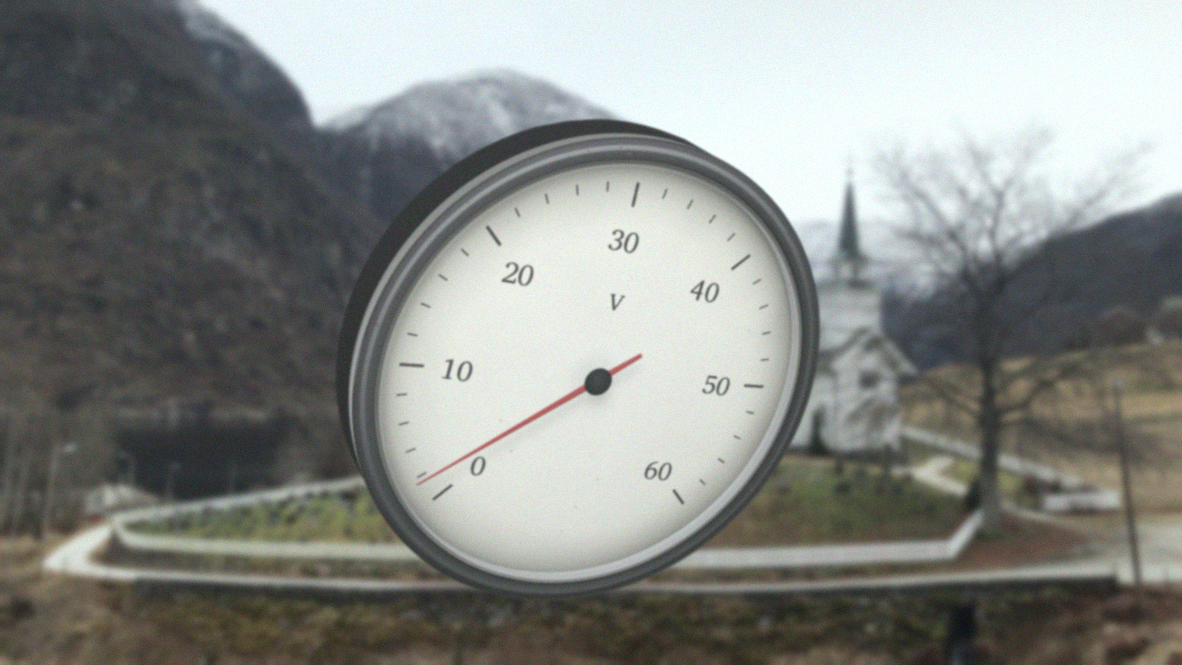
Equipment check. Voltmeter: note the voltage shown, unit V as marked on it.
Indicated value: 2 V
